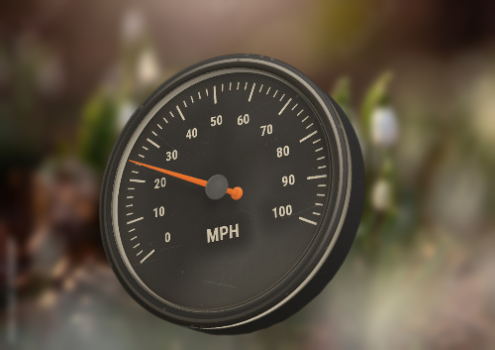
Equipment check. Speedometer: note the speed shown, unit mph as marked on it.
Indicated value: 24 mph
